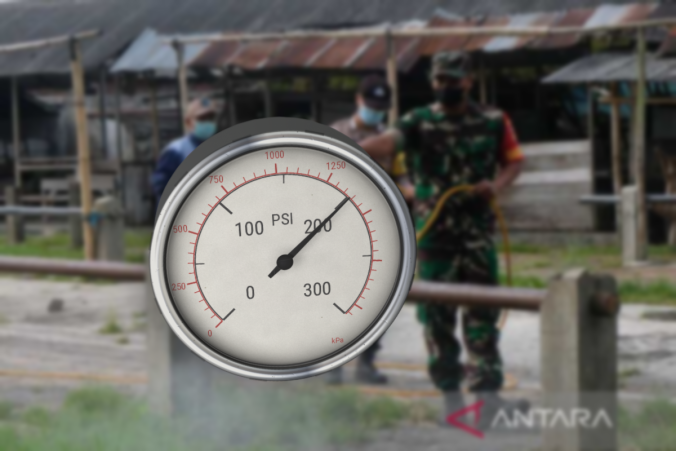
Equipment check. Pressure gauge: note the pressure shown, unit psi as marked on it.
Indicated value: 200 psi
